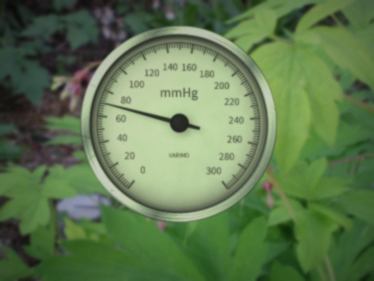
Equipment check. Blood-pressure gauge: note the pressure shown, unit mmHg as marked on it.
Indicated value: 70 mmHg
